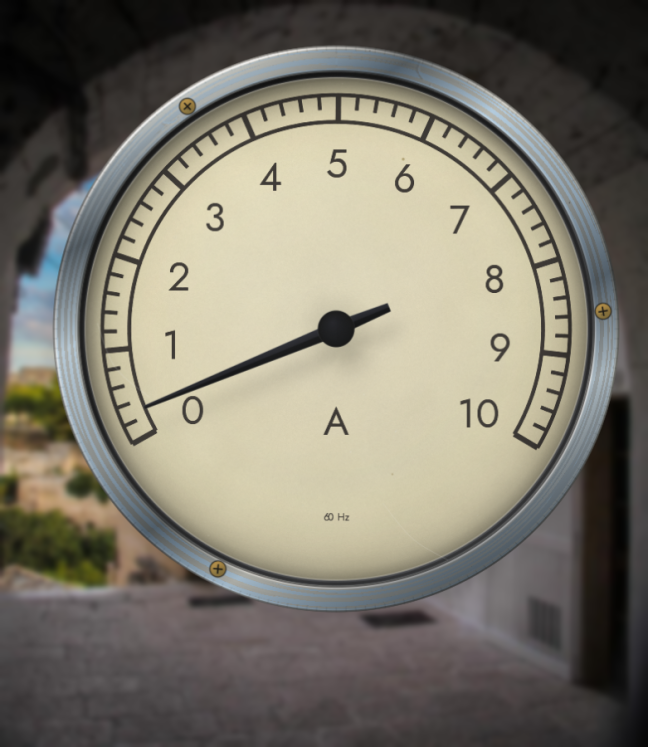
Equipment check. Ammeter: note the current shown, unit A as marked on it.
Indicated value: 0.3 A
